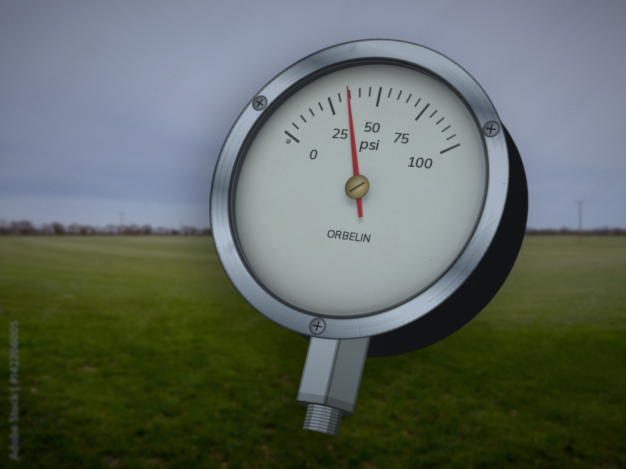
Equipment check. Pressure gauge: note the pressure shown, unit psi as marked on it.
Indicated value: 35 psi
